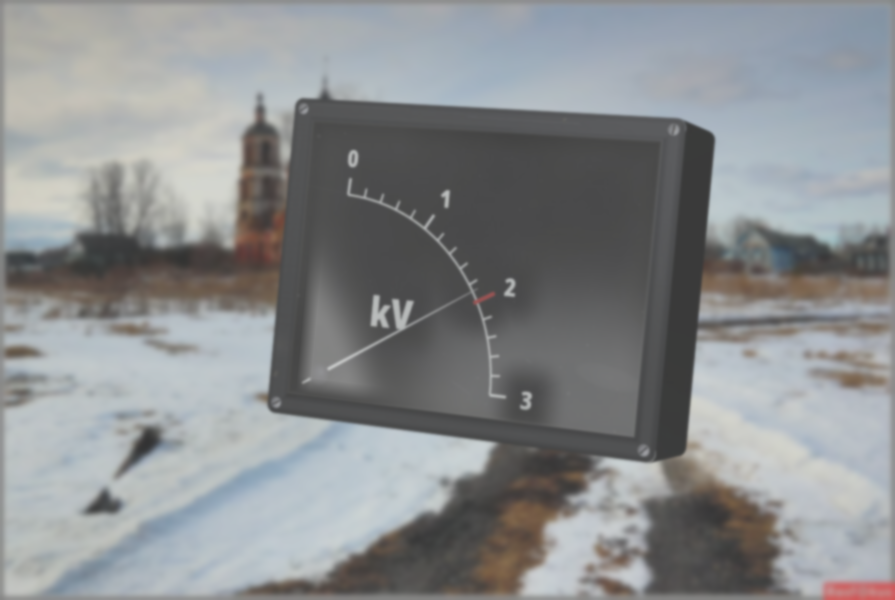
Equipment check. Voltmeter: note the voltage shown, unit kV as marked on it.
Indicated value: 1.9 kV
